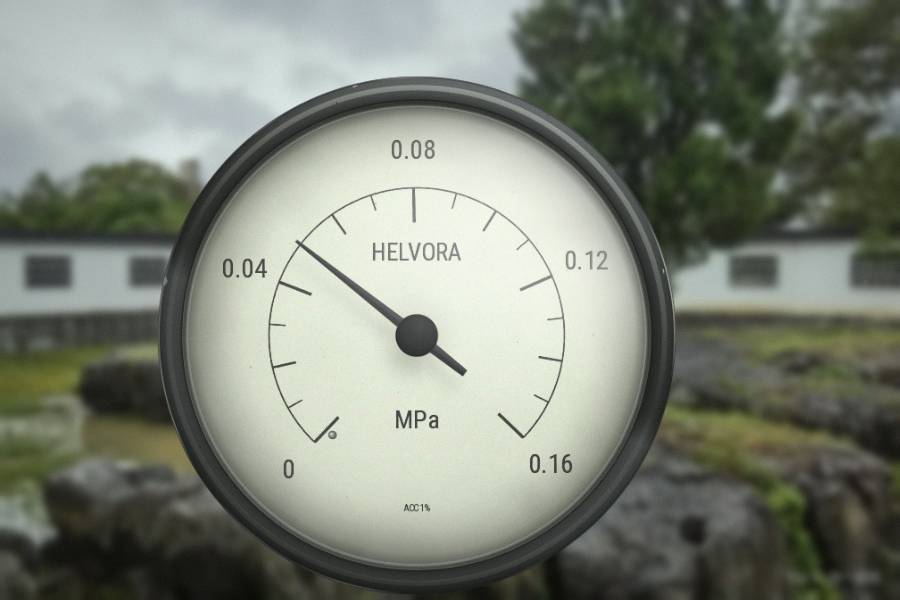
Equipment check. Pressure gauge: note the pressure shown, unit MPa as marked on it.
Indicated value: 0.05 MPa
